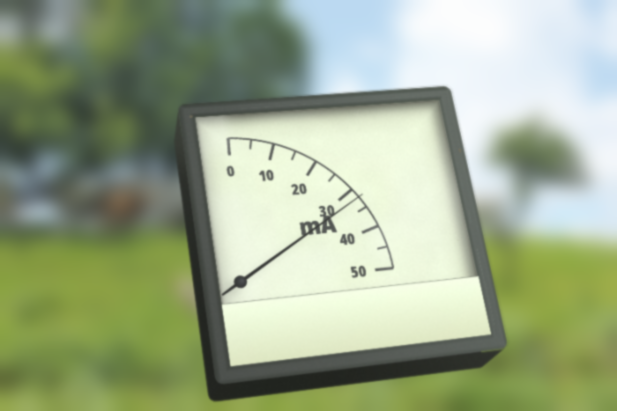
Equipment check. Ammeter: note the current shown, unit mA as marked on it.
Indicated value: 32.5 mA
